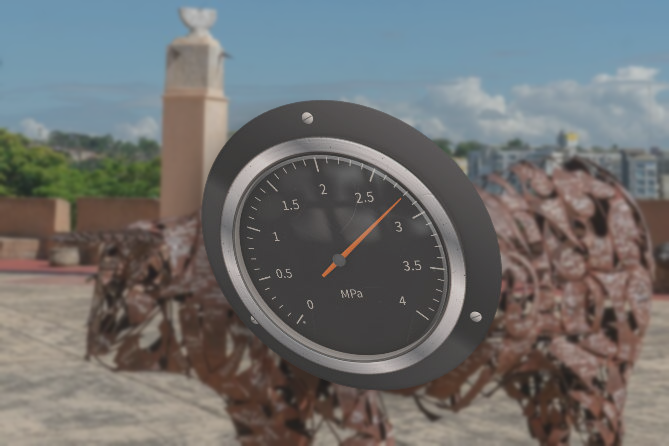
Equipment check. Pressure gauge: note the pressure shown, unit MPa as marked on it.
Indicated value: 2.8 MPa
